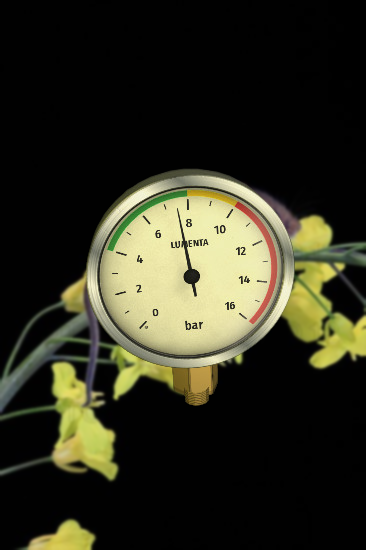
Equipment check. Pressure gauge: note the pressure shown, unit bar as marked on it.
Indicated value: 7.5 bar
